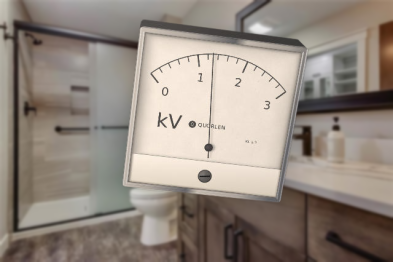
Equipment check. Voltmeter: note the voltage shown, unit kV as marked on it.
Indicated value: 1.3 kV
